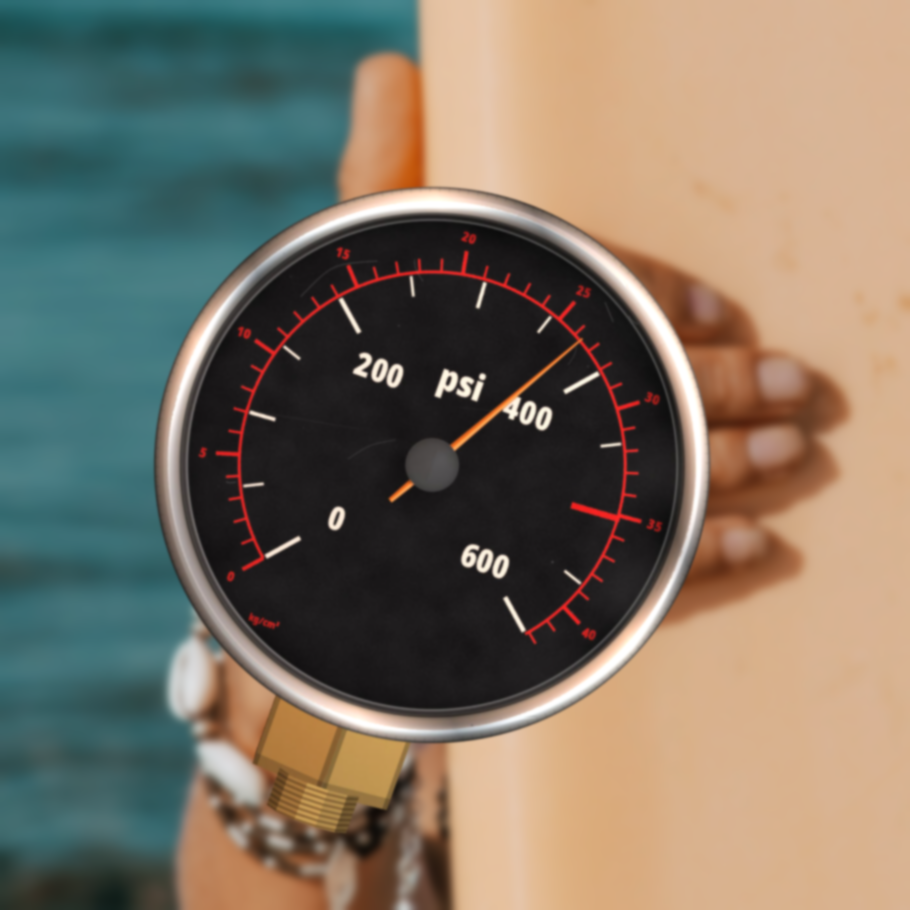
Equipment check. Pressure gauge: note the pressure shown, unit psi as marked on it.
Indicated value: 375 psi
